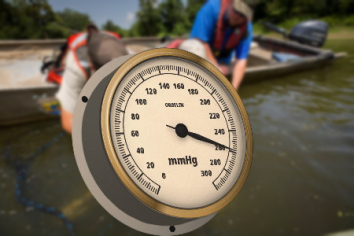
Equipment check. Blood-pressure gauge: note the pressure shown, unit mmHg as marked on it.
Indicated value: 260 mmHg
